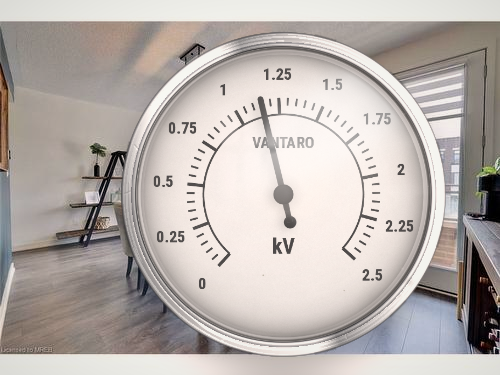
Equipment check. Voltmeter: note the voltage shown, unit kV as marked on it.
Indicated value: 1.15 kV
